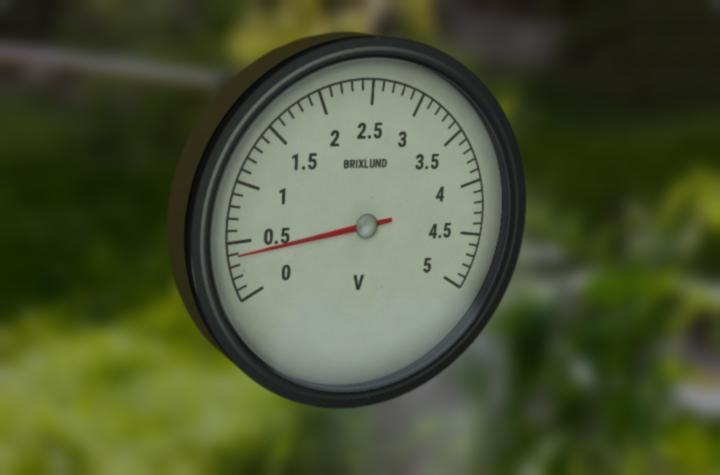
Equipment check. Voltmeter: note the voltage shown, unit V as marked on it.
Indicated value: 0.4 V
